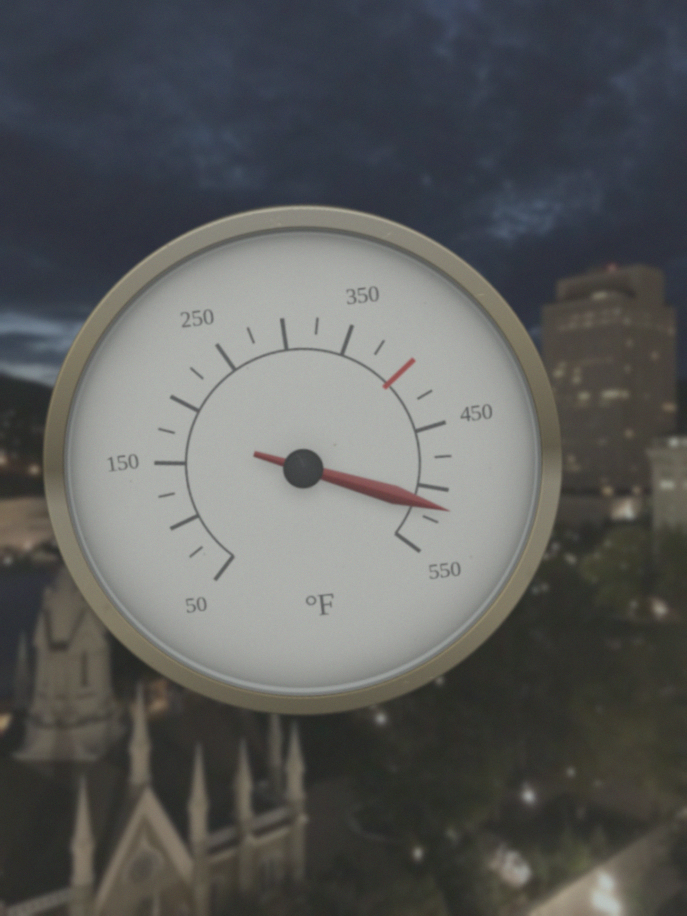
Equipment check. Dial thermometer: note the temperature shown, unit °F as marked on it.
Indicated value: 512.5 °F
